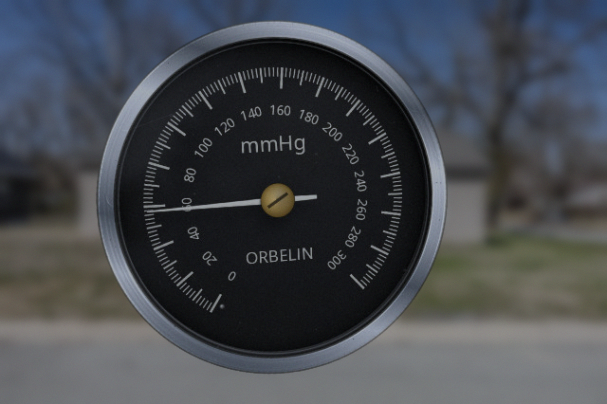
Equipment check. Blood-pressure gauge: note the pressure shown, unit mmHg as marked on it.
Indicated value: 58 mmHg
